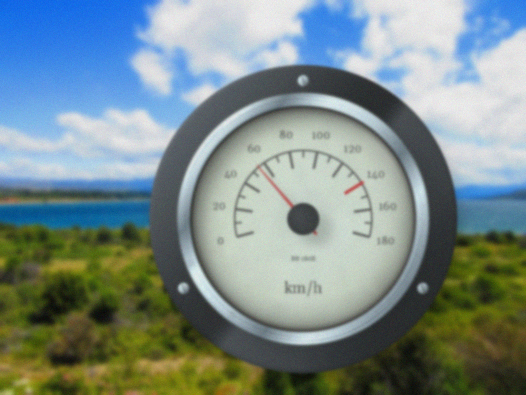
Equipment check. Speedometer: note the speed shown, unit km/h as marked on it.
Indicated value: 55 km/h
